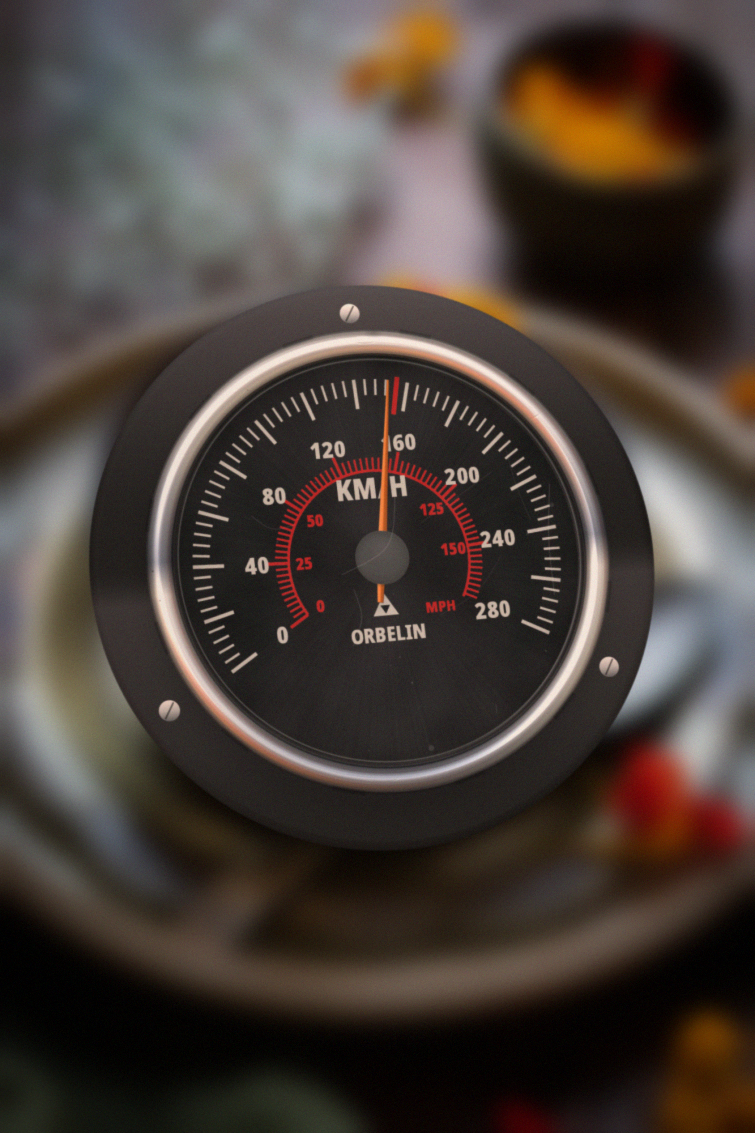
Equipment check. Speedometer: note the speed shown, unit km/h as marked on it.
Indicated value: 152 km/h
